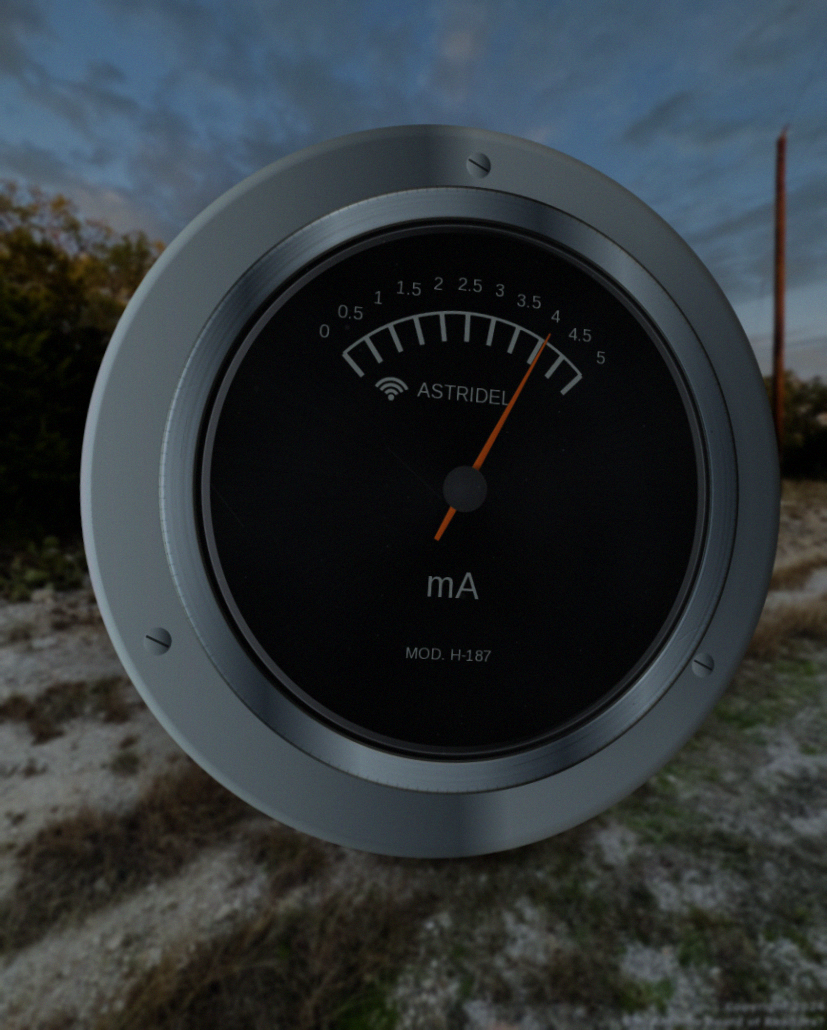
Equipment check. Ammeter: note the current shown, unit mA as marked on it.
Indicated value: 4 mA
